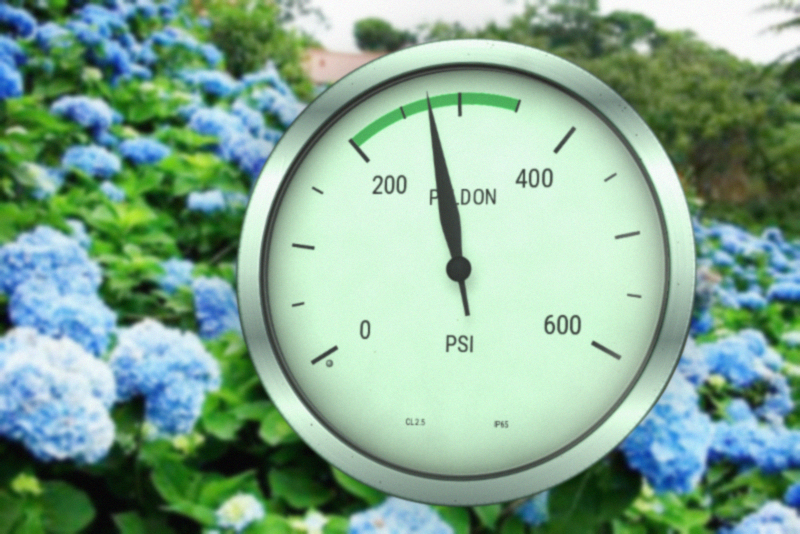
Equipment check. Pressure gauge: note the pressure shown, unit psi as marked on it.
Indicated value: 275 psi
